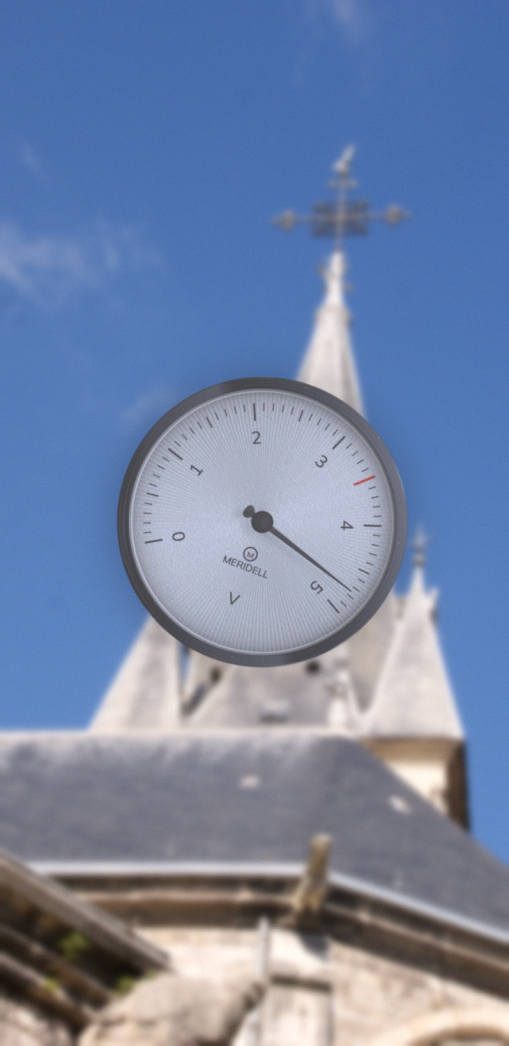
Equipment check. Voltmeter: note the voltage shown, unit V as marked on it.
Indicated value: 4.75 V
